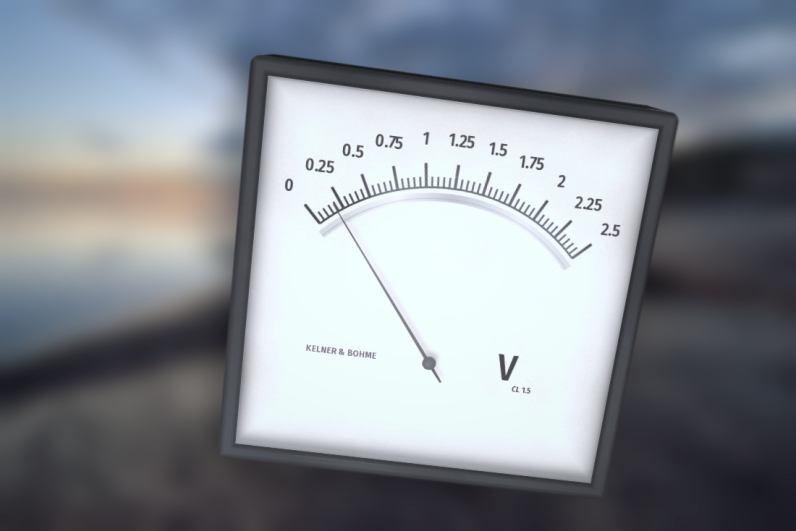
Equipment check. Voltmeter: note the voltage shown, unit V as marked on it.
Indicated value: 0.2 V
